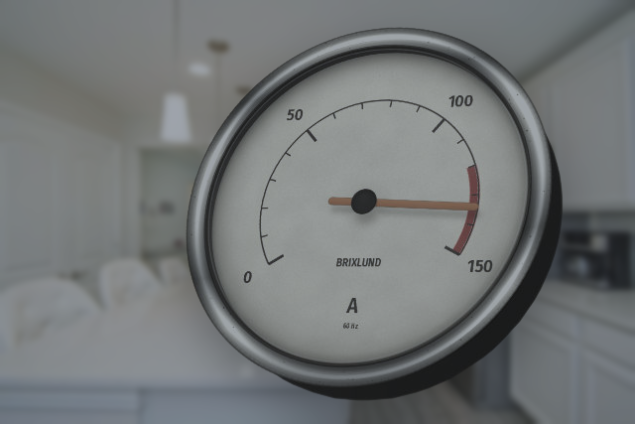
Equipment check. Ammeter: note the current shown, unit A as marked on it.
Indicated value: 135 A
